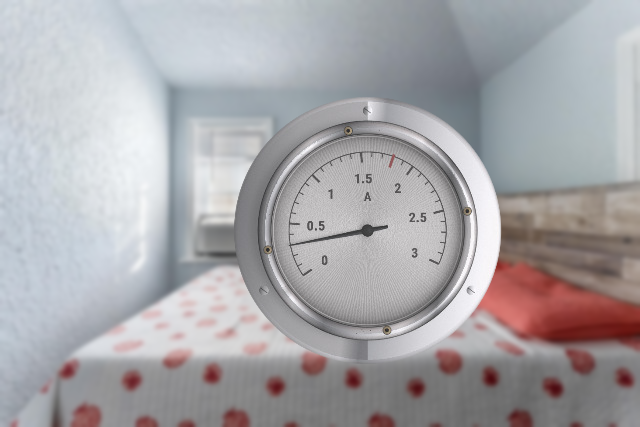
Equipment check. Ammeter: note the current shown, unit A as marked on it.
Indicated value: 0.3 A
